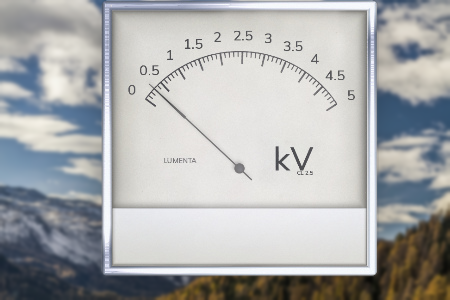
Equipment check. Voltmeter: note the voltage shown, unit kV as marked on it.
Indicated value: 0.3 kV
